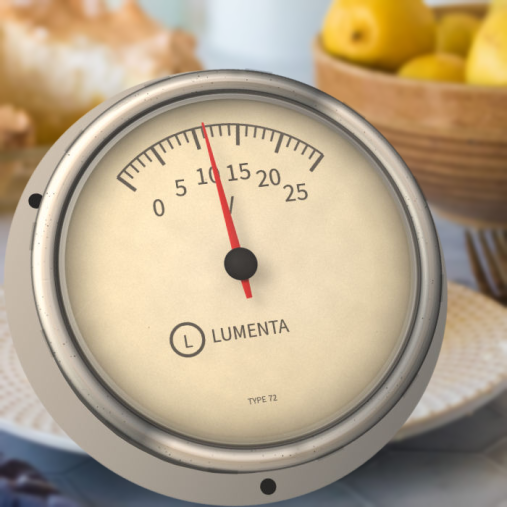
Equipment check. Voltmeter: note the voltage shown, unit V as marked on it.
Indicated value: 11 V
